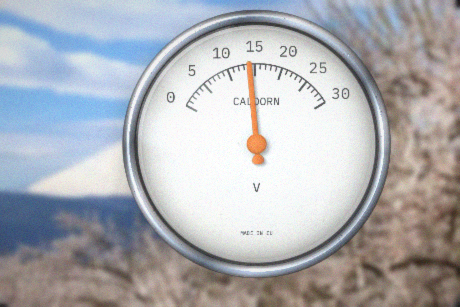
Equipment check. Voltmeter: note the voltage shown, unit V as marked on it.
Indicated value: 14 V
